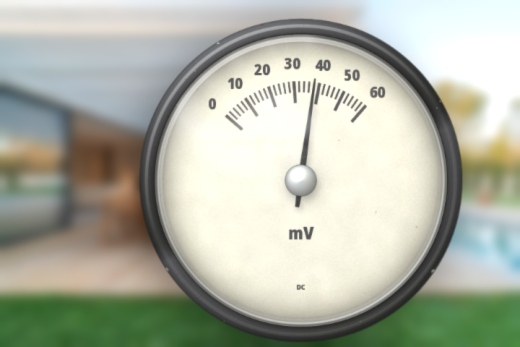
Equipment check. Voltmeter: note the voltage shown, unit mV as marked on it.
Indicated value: 38 mV
